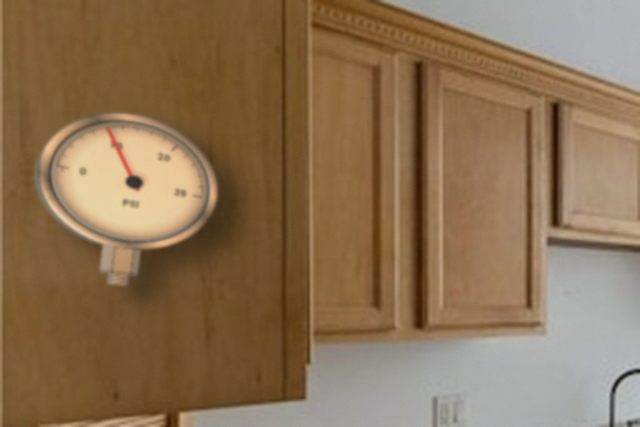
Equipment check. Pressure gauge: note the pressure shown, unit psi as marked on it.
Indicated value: 10 psi
